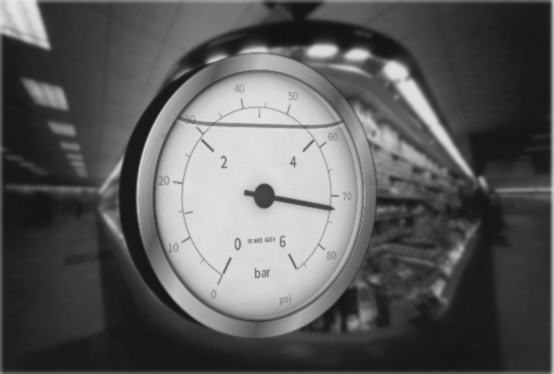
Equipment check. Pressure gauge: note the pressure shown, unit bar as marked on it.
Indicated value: 5 bar
